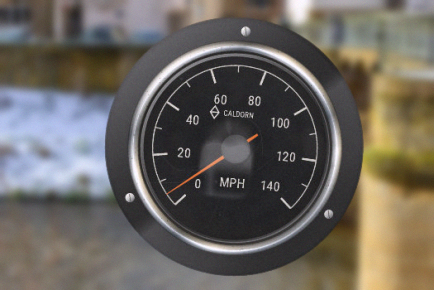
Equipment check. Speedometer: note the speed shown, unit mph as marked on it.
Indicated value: 5 mph
